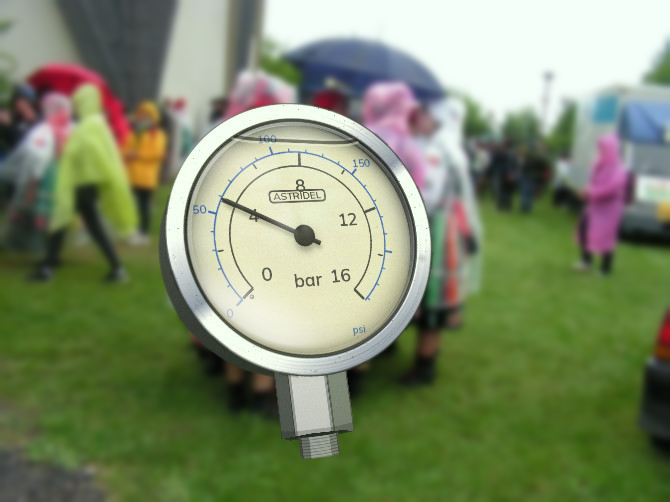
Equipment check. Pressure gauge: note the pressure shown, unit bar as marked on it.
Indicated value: 4 bar
